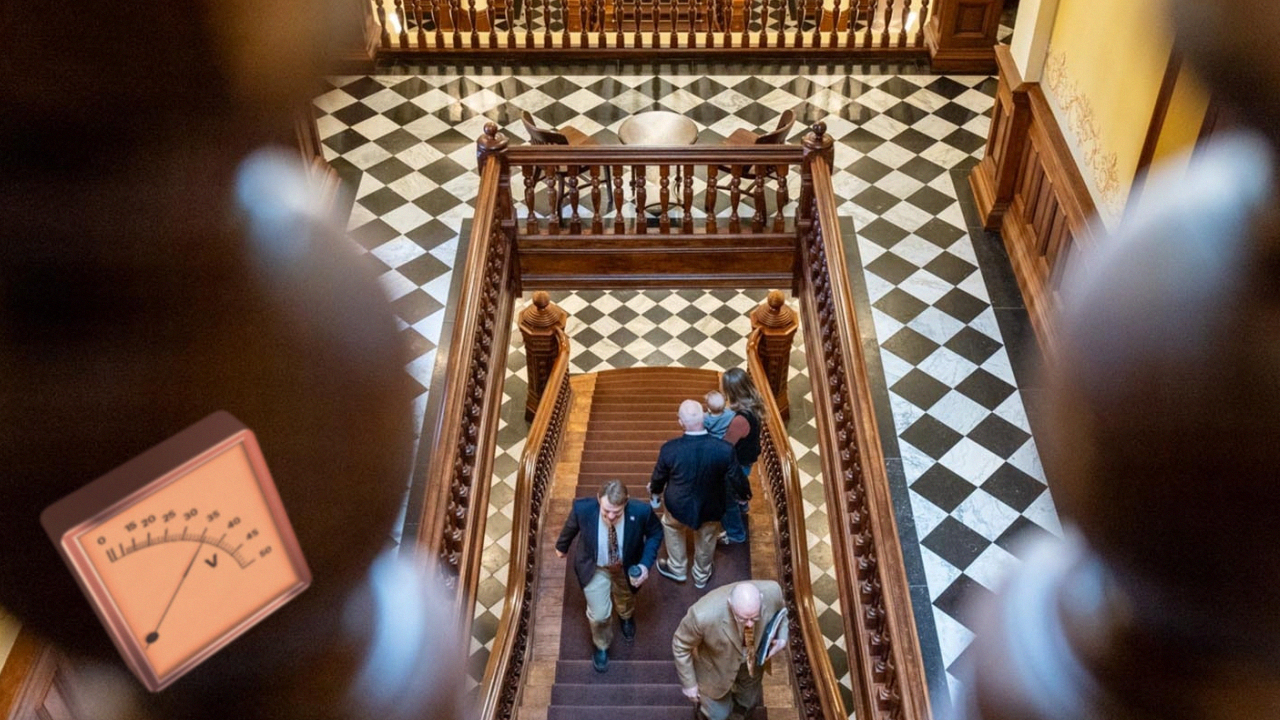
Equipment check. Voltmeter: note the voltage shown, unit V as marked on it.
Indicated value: 35 V
